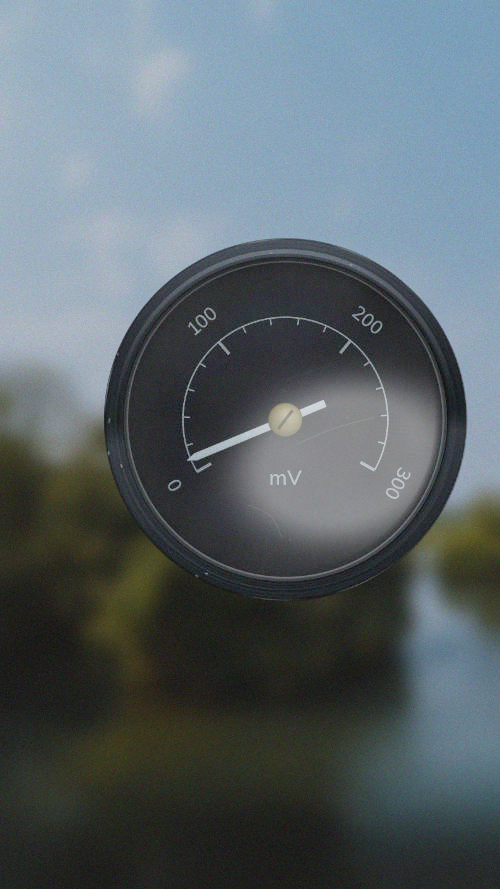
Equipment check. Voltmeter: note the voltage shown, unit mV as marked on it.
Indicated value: 10 mV
